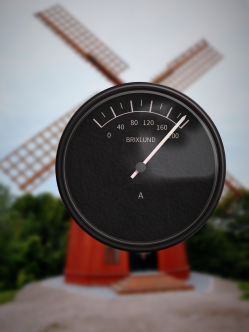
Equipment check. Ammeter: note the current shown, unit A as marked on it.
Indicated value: 190 A
